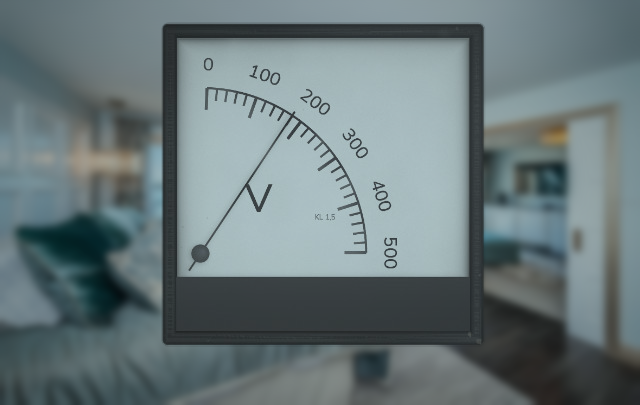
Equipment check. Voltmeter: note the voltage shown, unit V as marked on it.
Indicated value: 180 V
